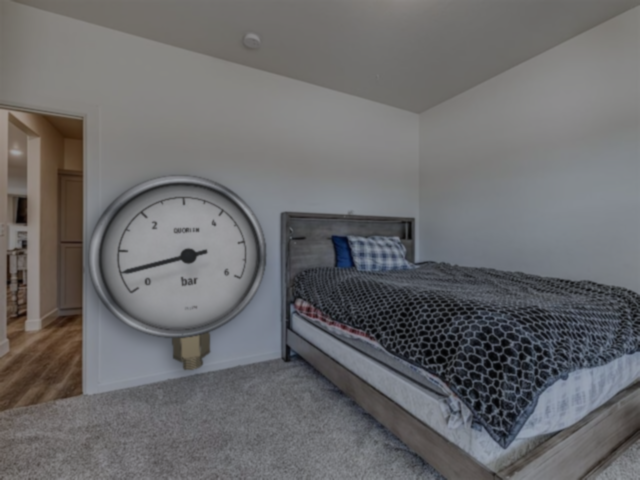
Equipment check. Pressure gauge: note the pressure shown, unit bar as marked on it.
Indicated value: 0.5 bar
